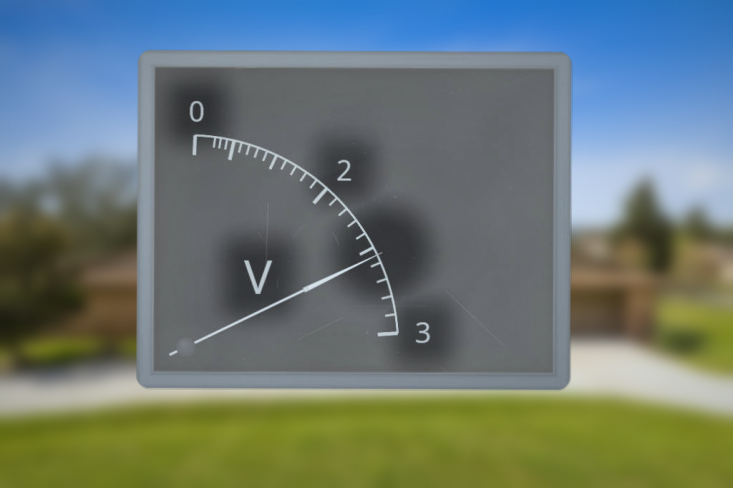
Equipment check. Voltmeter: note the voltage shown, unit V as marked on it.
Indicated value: 2.55 V
